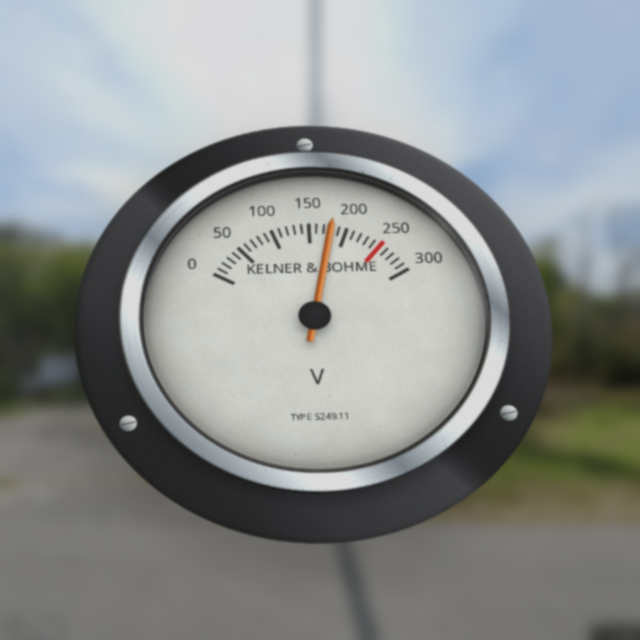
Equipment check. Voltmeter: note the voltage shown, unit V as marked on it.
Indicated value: 180 V
